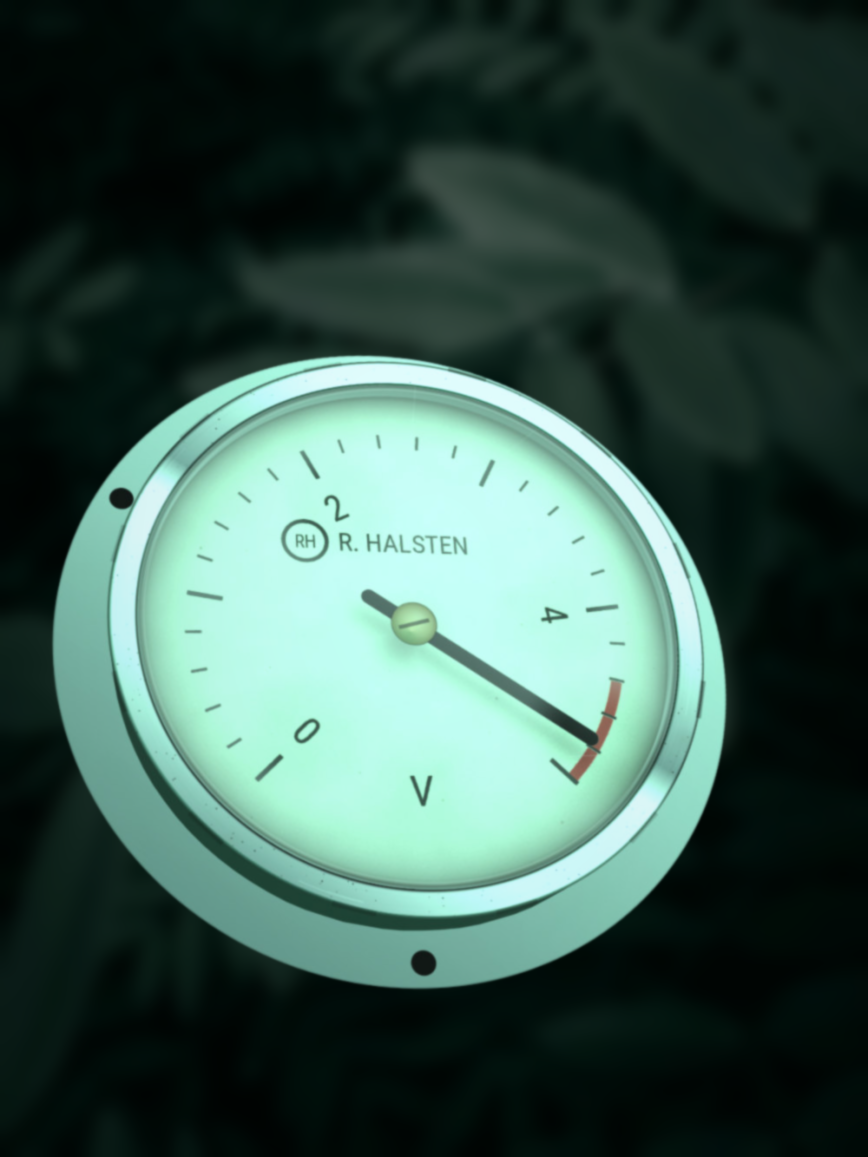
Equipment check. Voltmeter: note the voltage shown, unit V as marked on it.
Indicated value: 4.8 V
